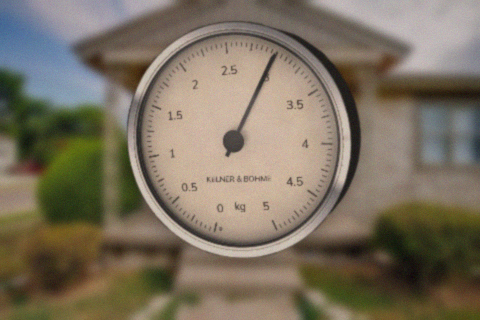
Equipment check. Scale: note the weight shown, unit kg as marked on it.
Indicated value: 3 kg
